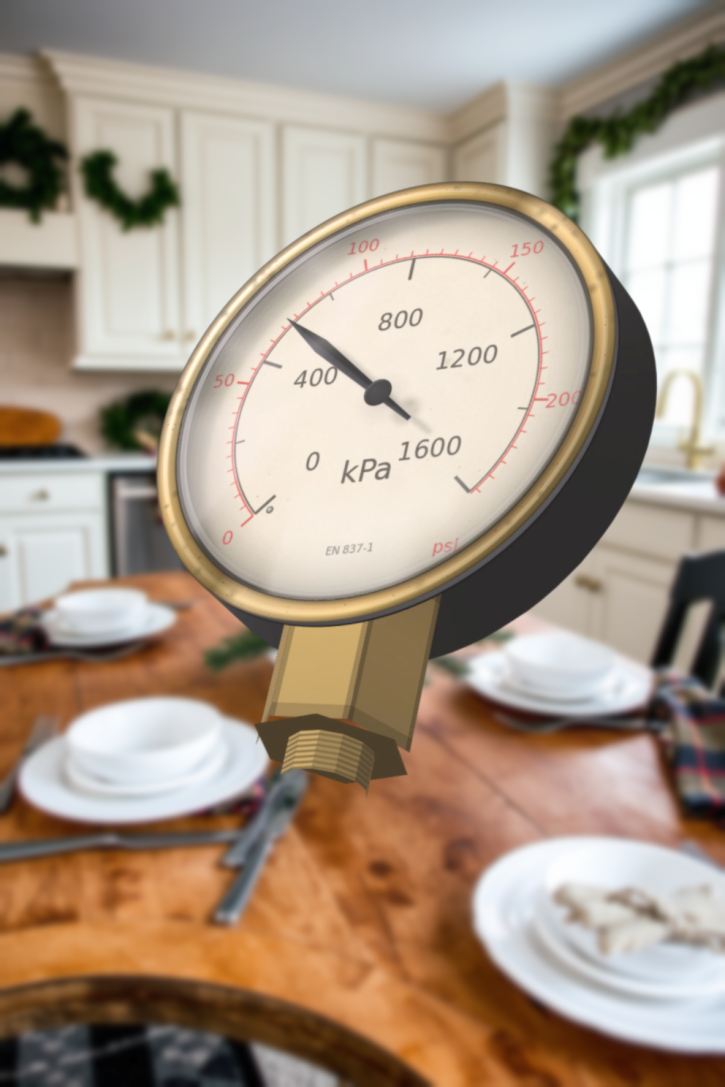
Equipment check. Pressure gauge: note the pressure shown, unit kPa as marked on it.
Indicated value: 500 kPa
